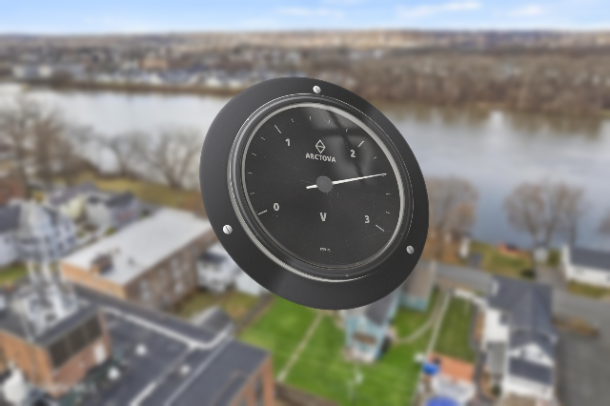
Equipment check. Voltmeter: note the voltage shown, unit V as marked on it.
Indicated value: 2.4 V
